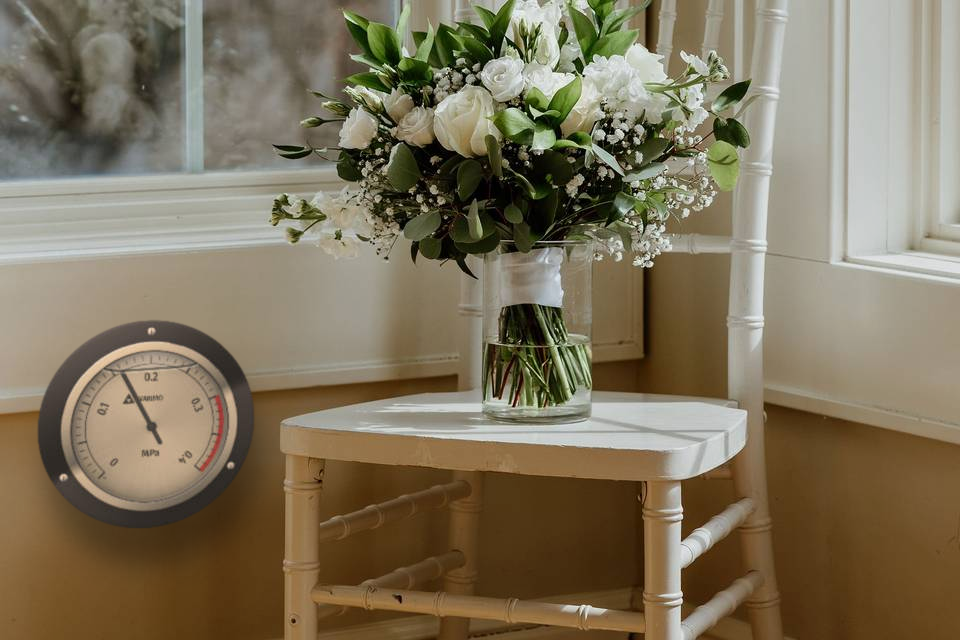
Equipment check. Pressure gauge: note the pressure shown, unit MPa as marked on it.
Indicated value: 0.16 MPa
